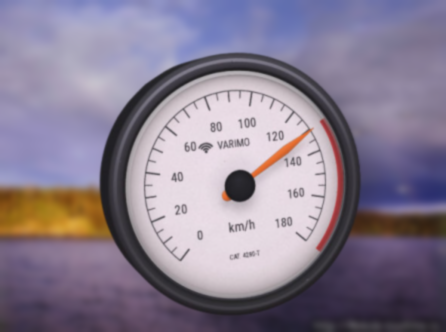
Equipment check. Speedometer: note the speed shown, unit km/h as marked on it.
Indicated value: 130 km/h
